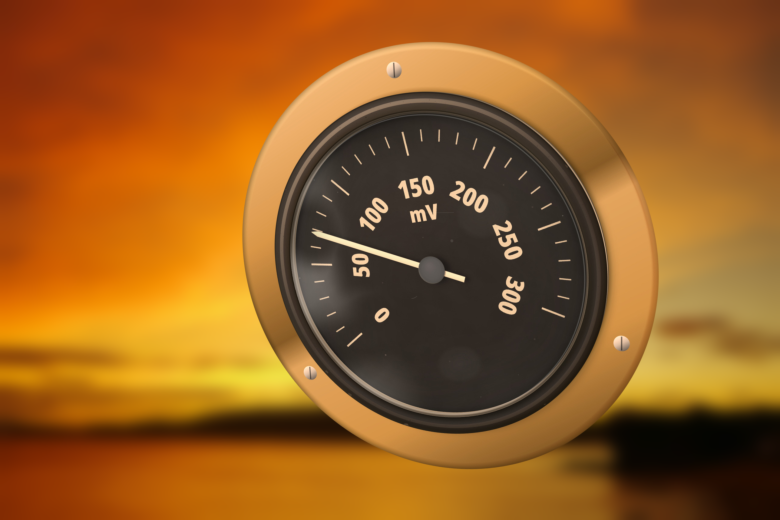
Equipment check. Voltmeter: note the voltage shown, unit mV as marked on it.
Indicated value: 70 mV
